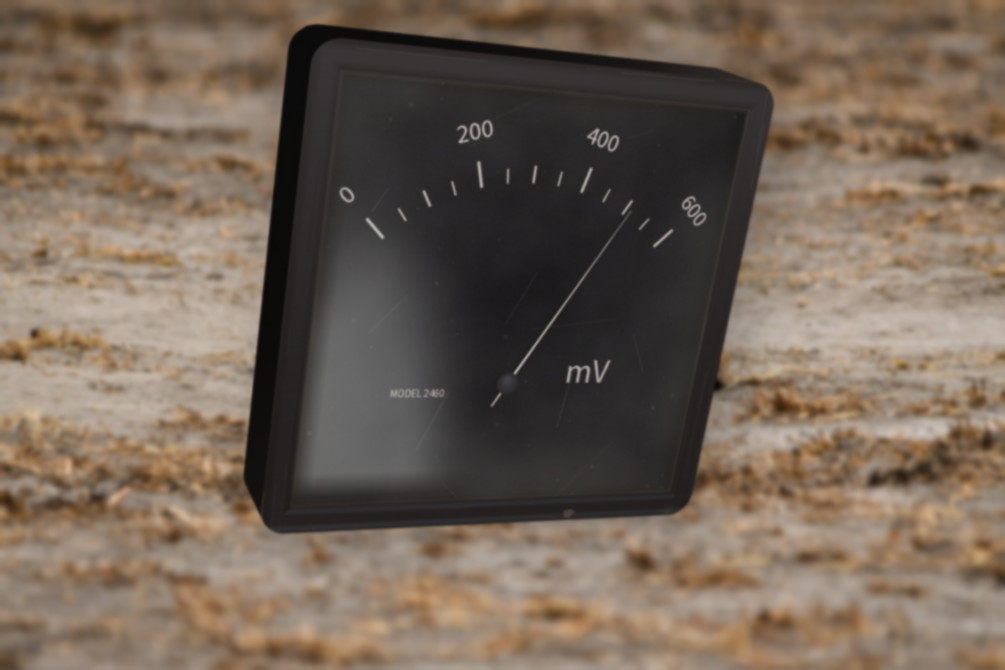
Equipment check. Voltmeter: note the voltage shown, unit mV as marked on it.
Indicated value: 500 mV
